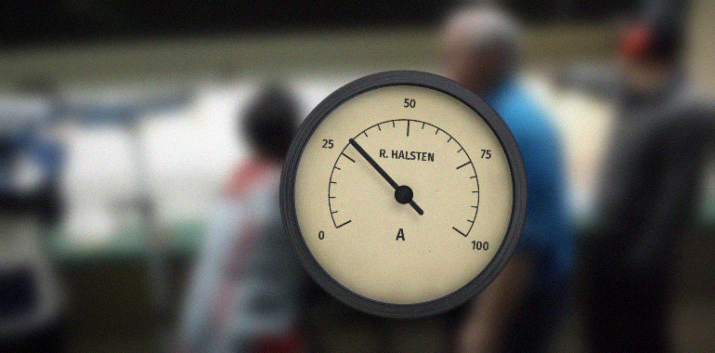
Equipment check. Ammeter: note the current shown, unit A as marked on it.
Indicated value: 30 A
